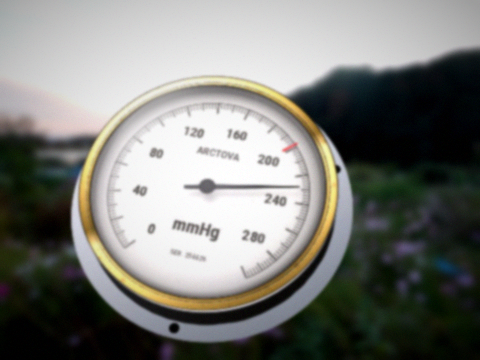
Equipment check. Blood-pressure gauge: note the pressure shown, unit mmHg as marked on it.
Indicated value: 230 mmHg
